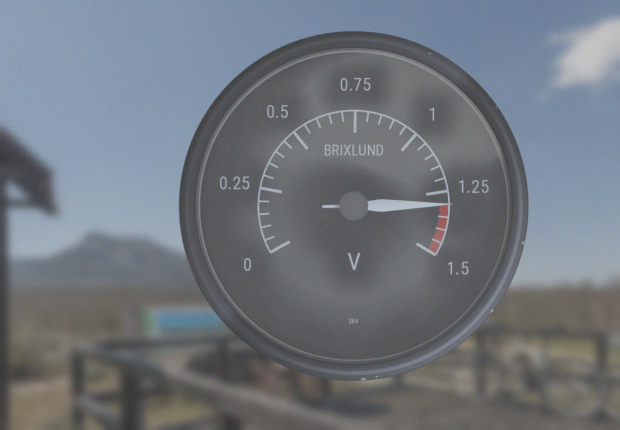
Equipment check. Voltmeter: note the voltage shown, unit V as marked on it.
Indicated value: 1.3 V
